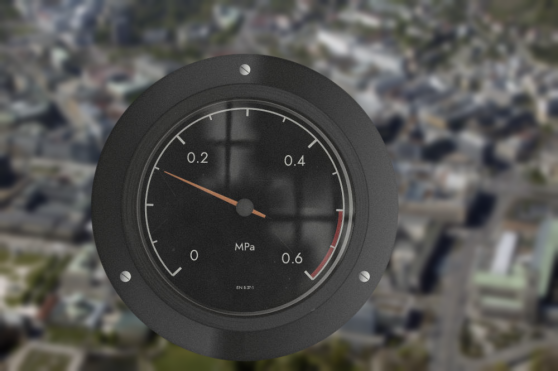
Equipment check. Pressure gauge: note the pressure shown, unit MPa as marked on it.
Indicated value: 0.15 MPa
